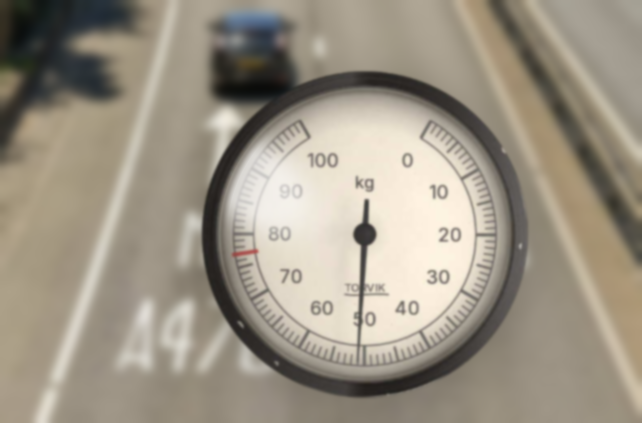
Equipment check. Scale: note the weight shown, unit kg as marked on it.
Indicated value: 51 kg
